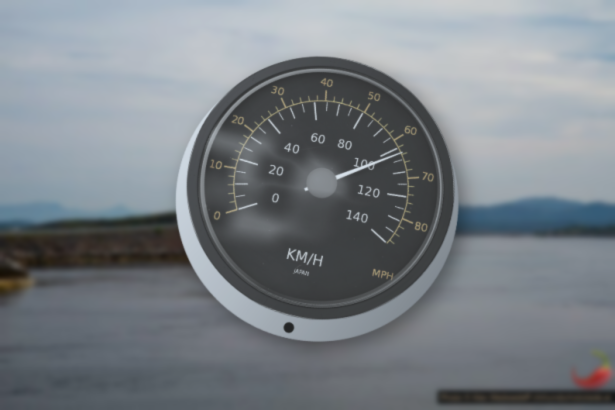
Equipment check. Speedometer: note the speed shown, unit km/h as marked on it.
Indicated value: 102.5 km/h
